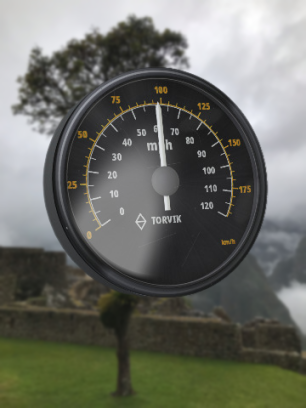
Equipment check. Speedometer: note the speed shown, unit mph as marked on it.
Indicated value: 60 mph
